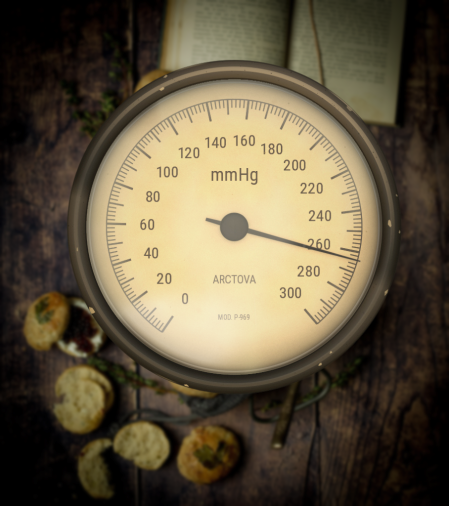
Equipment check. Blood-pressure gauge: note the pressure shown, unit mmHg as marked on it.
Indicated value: 264 mmHg
